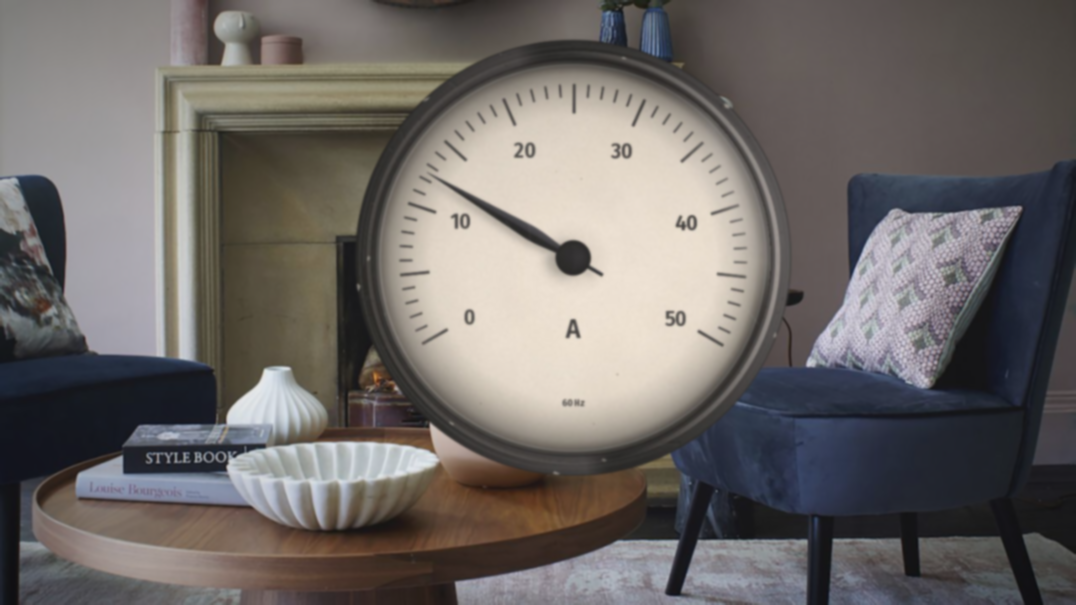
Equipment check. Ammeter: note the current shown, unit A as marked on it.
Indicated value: 12.5 A
